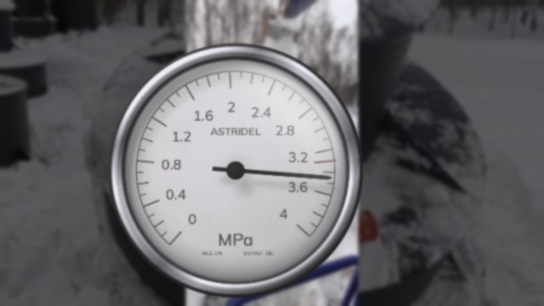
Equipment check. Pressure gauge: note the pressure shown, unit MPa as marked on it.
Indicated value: 3.45 MPa
